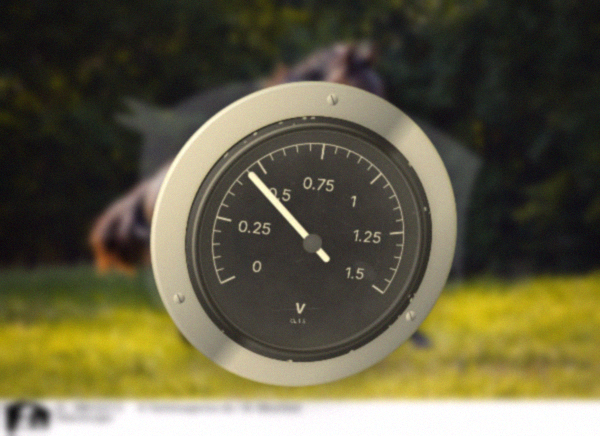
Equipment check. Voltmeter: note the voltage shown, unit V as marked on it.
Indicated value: 0.45 V
